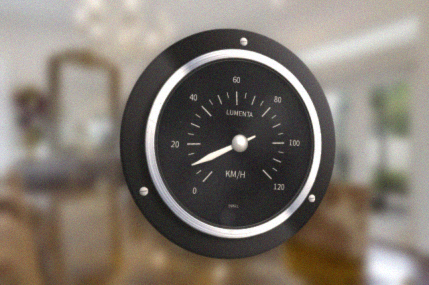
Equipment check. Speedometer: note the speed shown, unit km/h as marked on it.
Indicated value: 10 km/h
